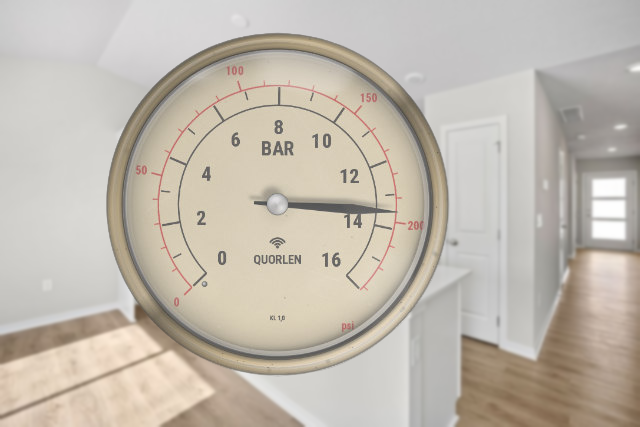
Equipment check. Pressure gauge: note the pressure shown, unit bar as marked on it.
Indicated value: 13.5 bar
